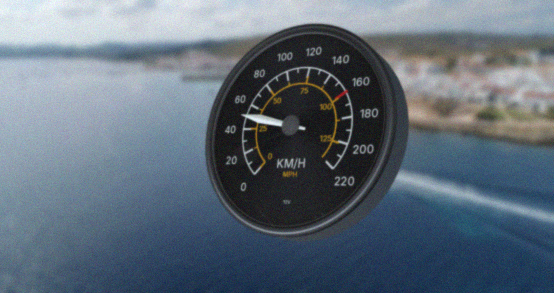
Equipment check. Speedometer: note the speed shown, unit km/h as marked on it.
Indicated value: 50 km/h
